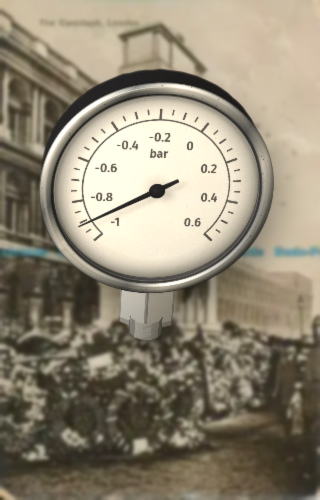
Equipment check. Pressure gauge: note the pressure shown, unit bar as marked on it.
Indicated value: -0.9 bar
